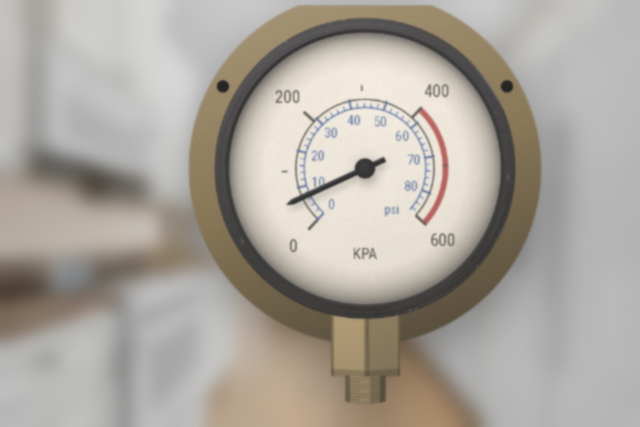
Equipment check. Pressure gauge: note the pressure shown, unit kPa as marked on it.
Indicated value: 50 kPa
